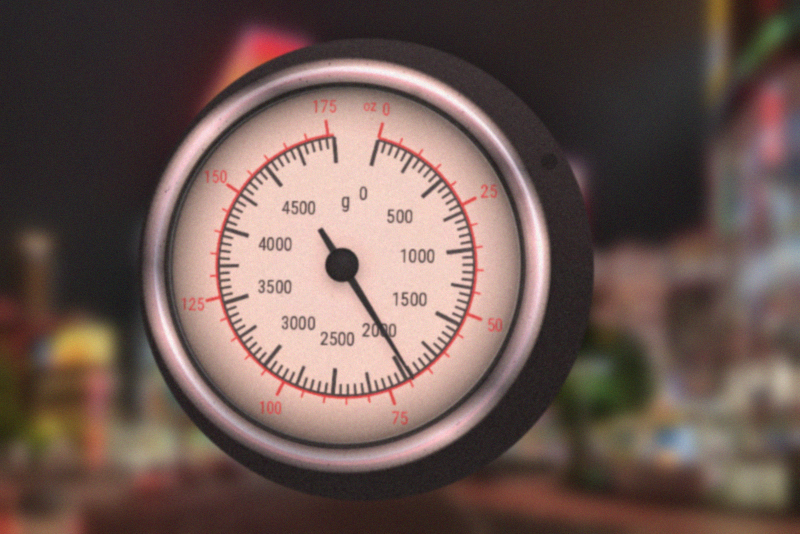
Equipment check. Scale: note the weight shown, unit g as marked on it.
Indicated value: 1950 g
